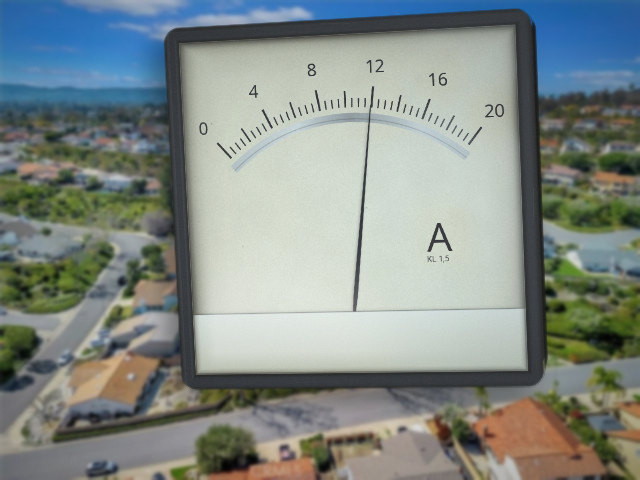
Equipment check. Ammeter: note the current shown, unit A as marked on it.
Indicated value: 12 A
